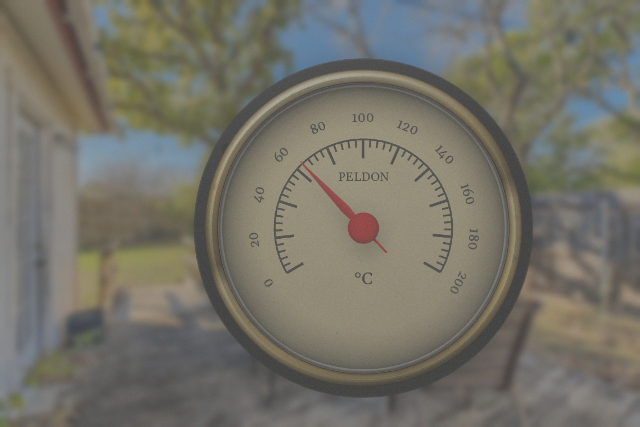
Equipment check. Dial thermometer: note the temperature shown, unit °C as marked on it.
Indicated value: 64 °C
